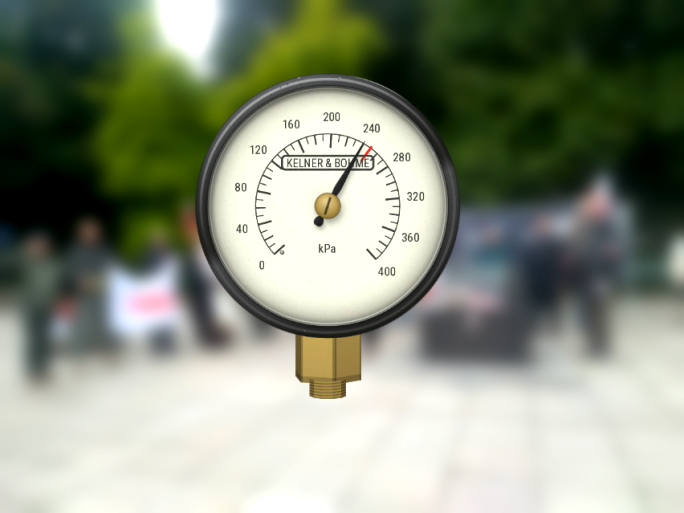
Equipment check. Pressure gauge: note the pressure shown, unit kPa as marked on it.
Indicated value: 240 kPa
